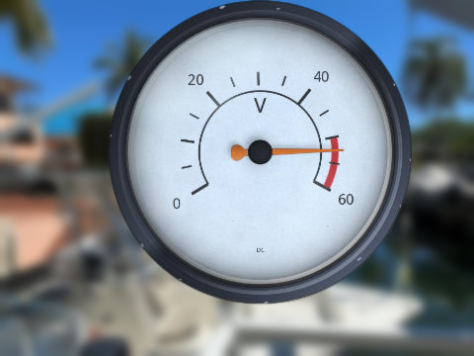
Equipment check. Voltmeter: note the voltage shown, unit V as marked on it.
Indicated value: 52.5 V
